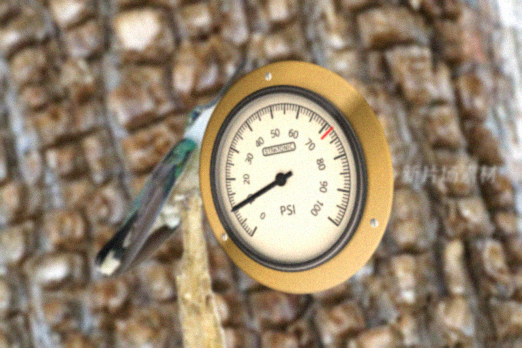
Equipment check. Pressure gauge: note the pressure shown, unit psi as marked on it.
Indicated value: 10 psi
